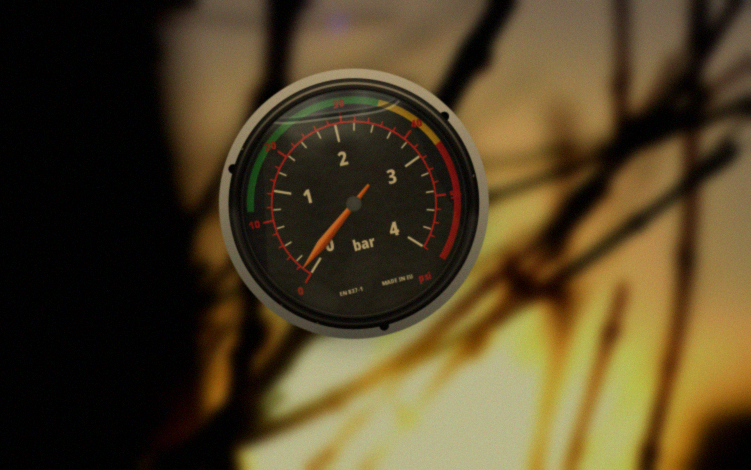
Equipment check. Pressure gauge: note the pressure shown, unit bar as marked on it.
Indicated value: 0.1 bar
